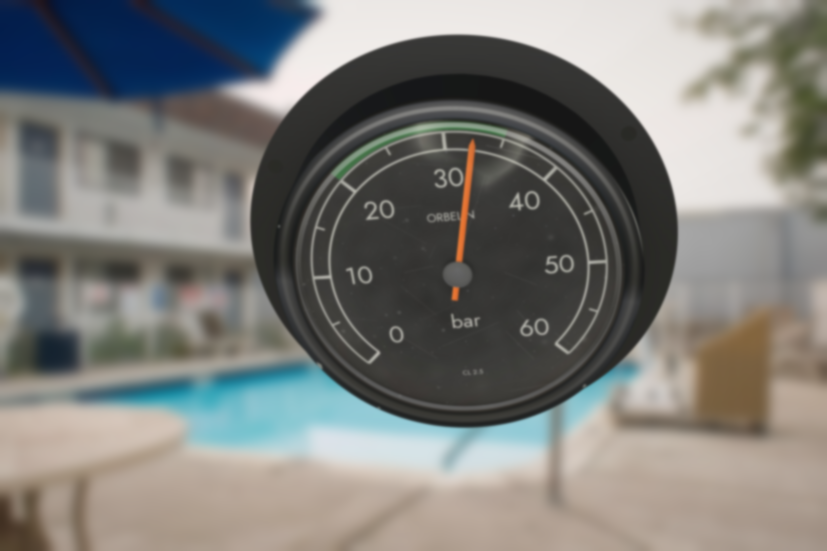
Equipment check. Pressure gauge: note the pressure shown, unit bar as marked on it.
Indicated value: 32.5 bar
